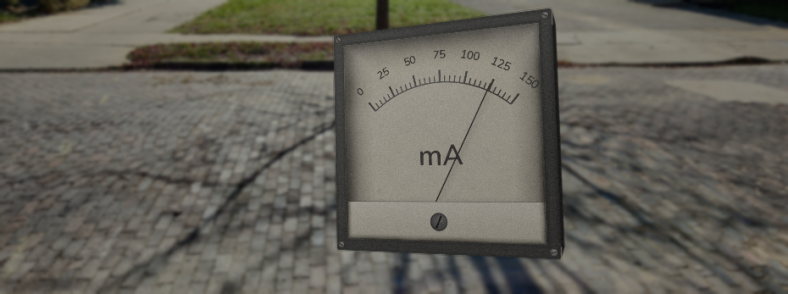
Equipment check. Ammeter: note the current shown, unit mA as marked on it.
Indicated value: 125 mA
